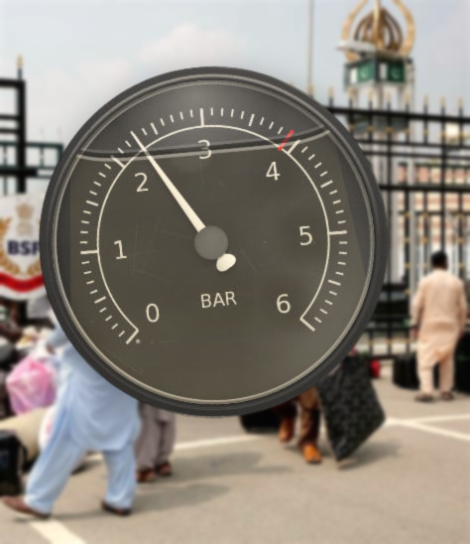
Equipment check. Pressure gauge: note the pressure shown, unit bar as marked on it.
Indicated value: 2.3 bar
